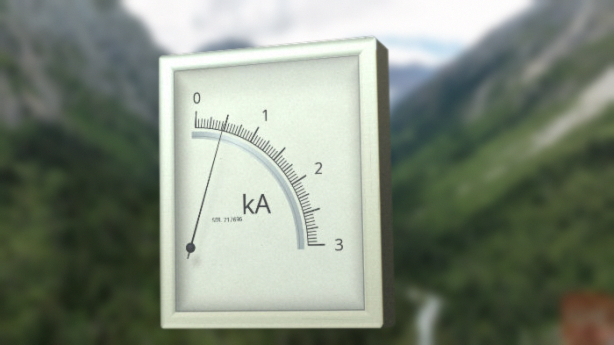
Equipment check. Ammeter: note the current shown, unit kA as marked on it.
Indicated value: 0.5 kA
